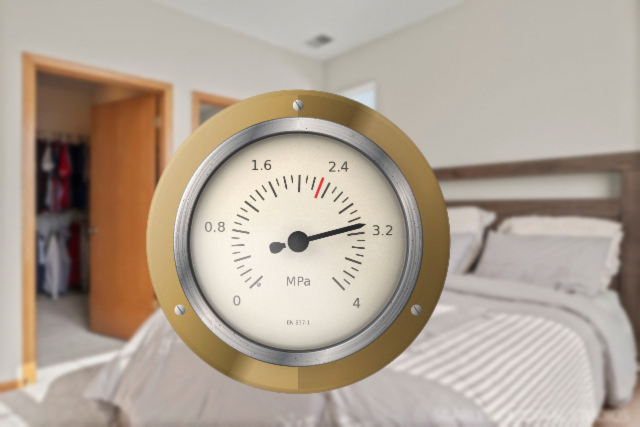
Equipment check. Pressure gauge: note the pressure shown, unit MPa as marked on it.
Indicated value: 3.1 MPa
